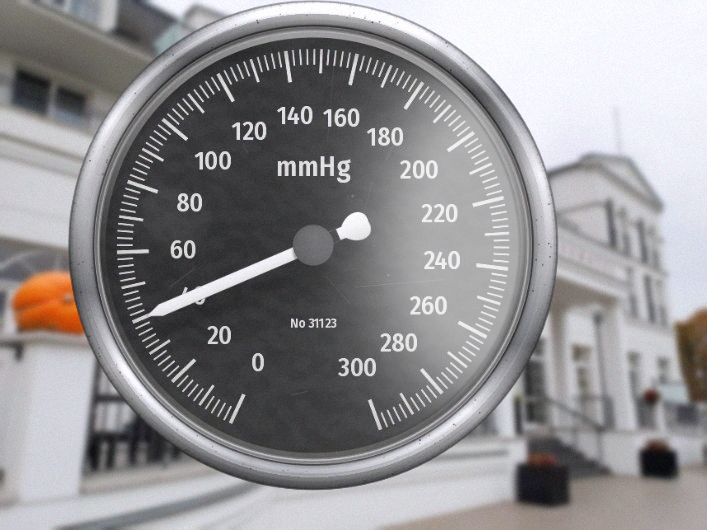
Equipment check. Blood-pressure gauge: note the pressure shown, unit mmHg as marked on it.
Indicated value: 40 mmHg
